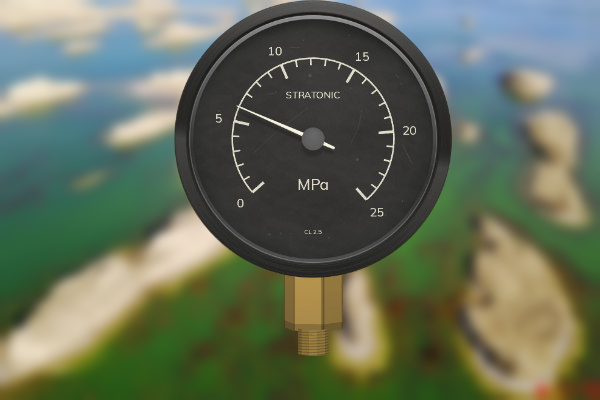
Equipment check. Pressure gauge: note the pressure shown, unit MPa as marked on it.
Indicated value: 6 MPa
